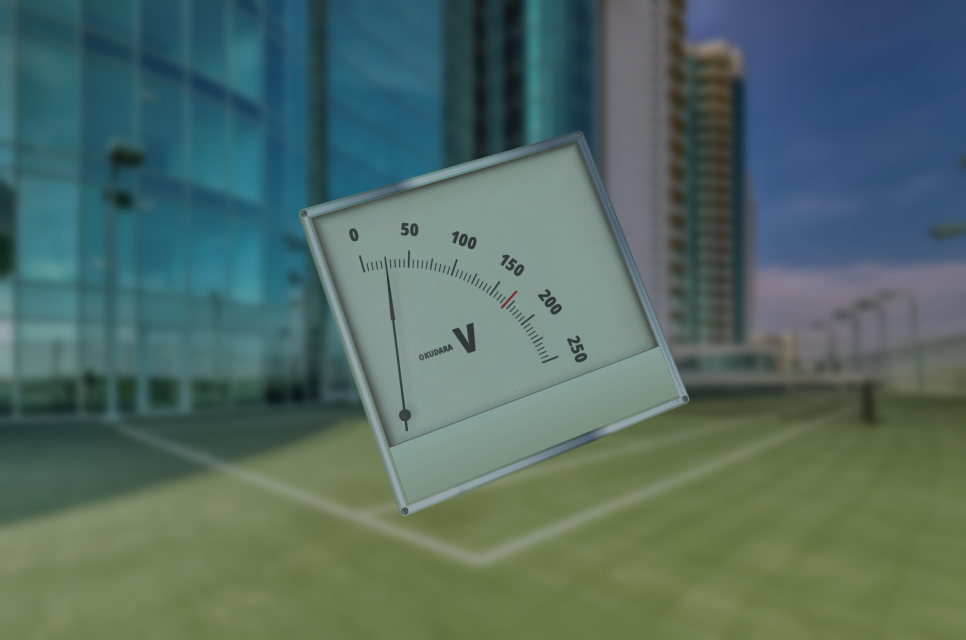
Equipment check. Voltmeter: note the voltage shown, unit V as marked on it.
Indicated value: 25 V
